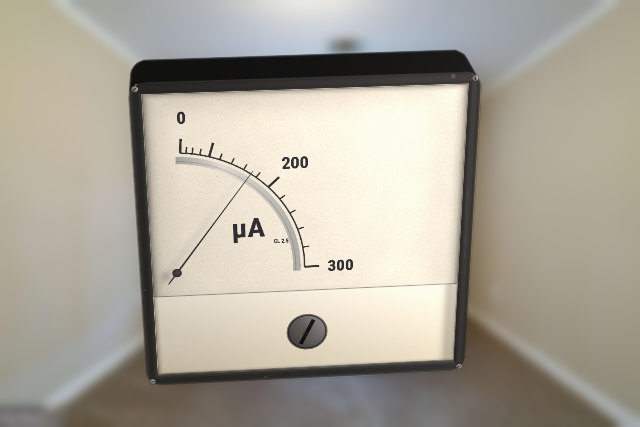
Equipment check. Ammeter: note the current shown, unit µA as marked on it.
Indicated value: 170 µA
